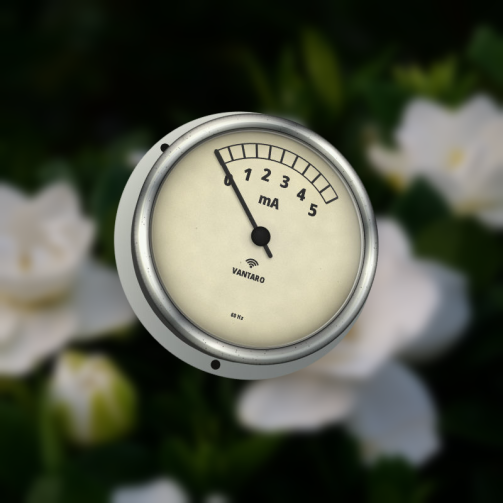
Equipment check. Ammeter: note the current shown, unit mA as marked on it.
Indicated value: 0 mA
